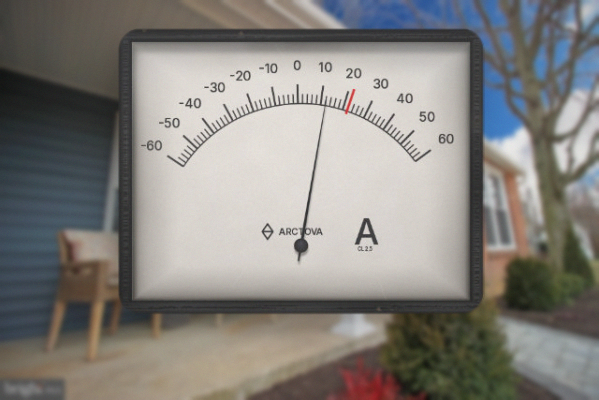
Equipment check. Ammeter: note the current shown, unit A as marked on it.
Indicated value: 12 A
